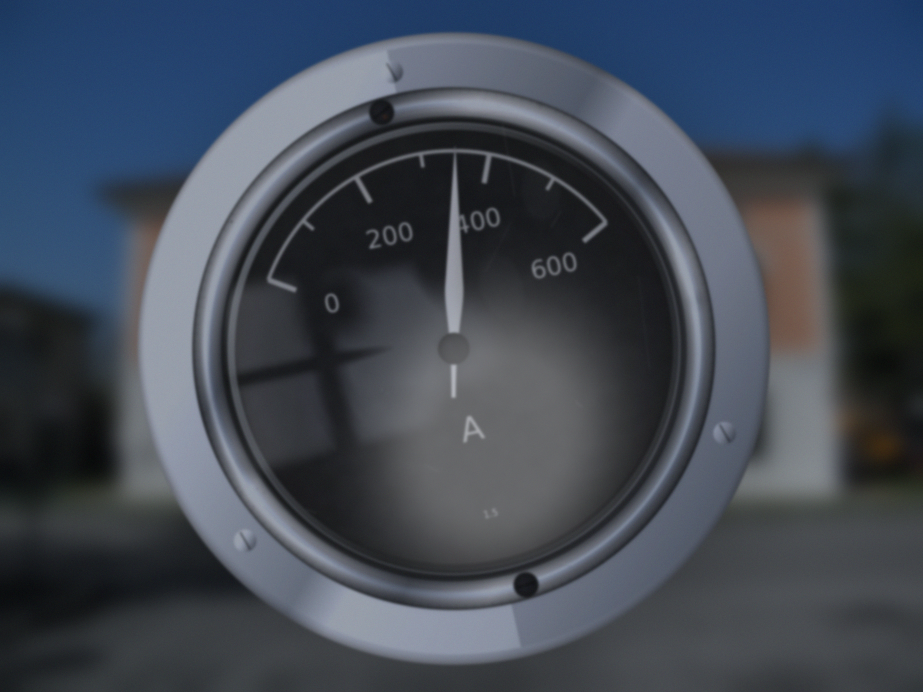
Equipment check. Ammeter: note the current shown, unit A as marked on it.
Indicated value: 350 A
